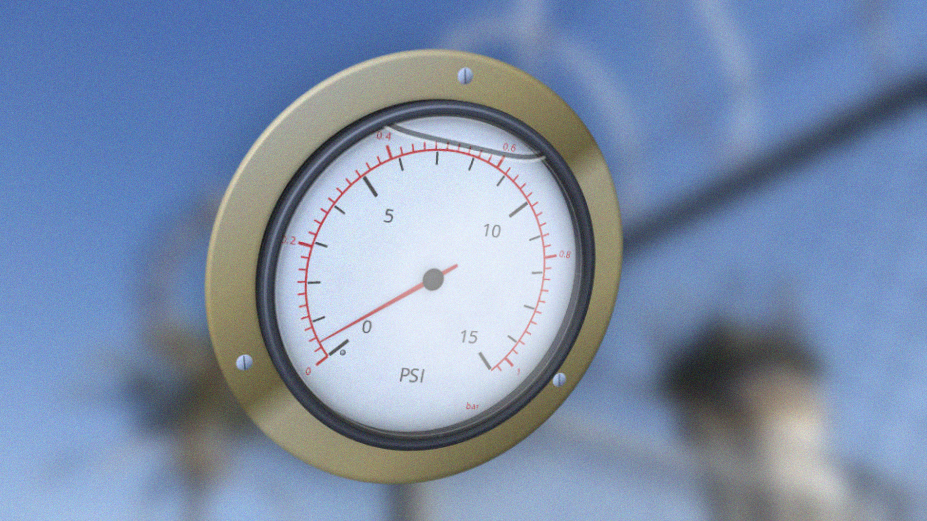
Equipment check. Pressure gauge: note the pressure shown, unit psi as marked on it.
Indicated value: 0.5 psi
